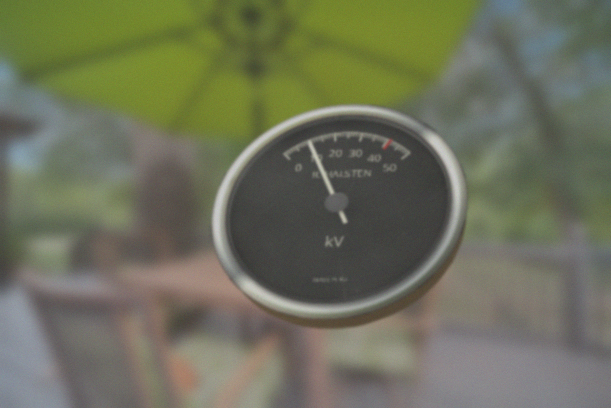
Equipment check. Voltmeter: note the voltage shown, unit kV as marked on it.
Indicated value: 10 kV
